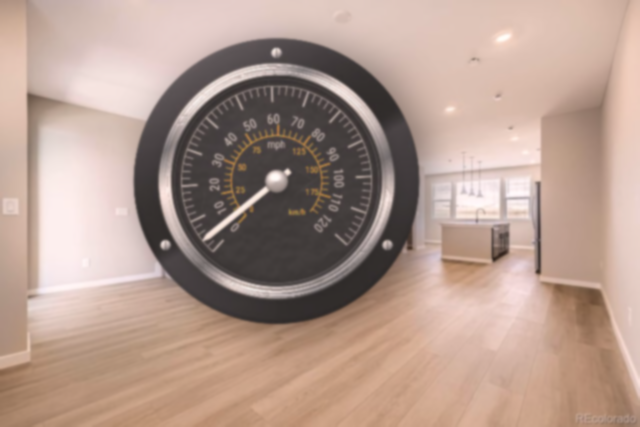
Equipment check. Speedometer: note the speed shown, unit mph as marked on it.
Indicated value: 4 mph
